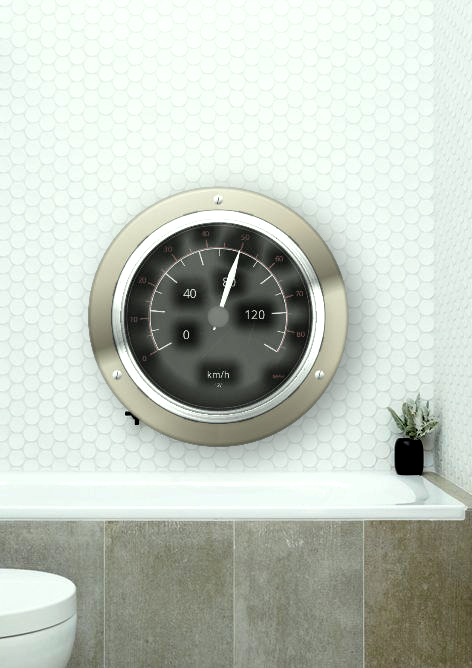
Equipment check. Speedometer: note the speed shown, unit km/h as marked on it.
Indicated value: 80 km/h
